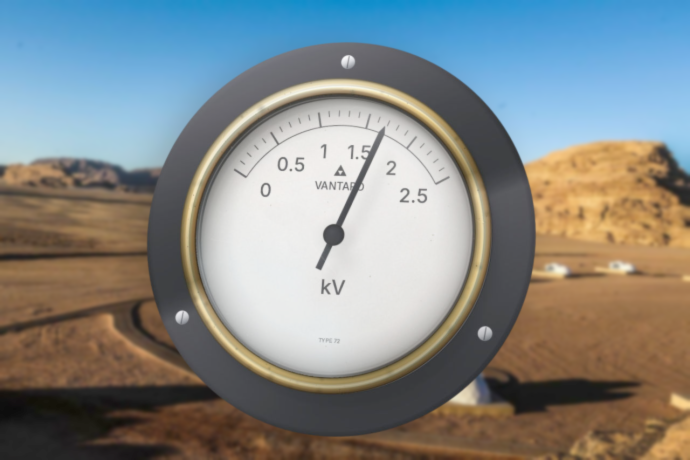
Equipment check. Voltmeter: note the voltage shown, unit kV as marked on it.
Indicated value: 1.7 kV
